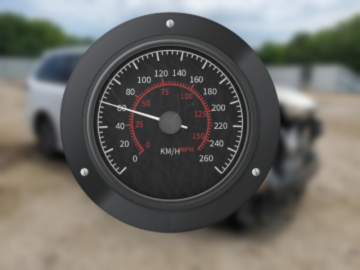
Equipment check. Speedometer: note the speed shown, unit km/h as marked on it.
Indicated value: 60 km/h
